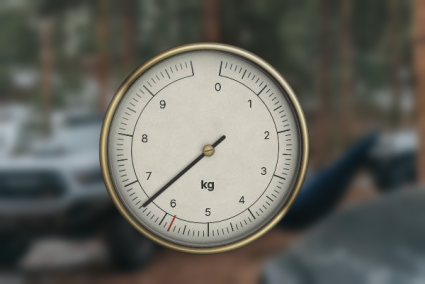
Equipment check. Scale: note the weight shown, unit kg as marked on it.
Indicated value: 6.5 kg
